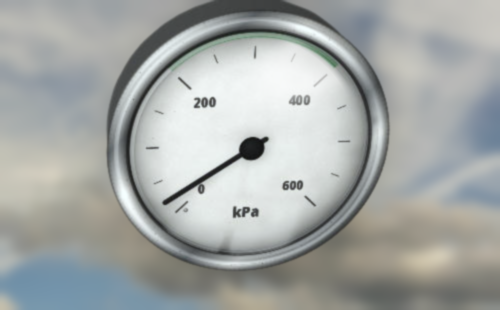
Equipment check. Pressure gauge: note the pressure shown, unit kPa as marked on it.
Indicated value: 25 kPa
